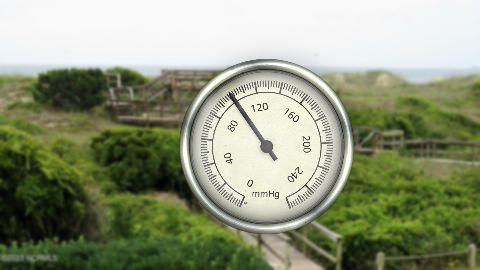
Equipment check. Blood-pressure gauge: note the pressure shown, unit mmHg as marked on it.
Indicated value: 100 mmHg
